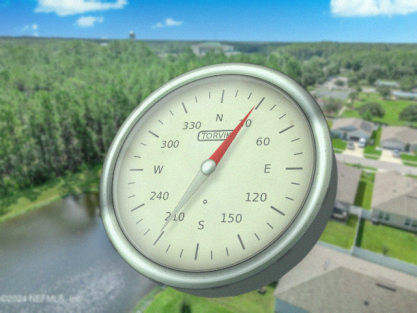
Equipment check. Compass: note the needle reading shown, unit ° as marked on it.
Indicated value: 30 °
